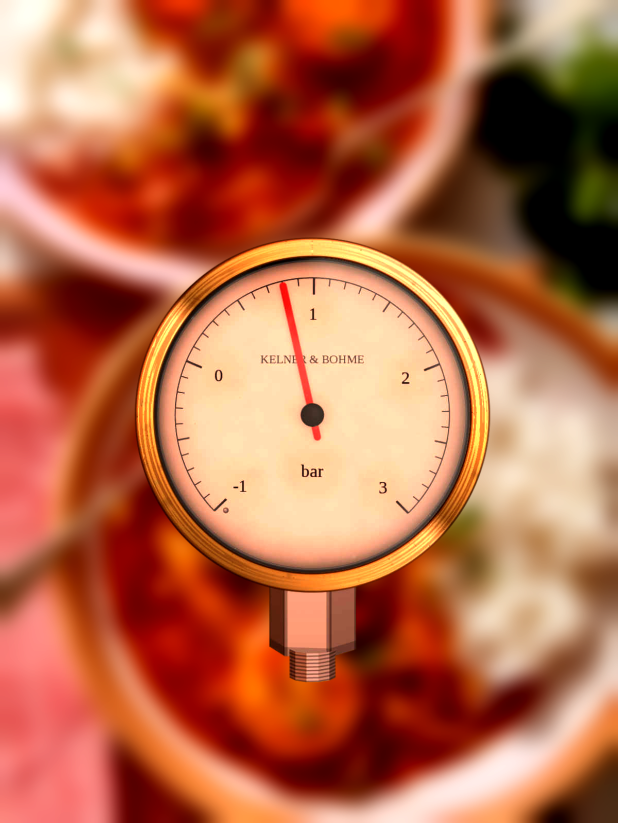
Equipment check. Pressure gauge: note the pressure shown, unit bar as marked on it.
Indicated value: 0.8 bar
